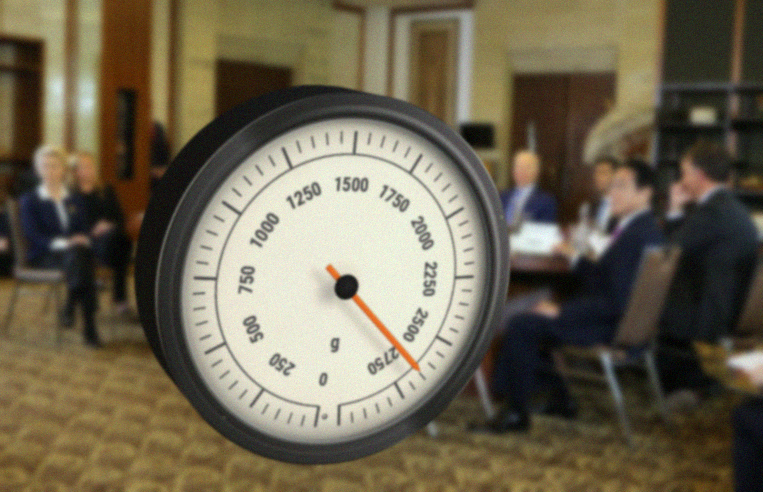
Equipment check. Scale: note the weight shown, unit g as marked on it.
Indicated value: 2650 g
